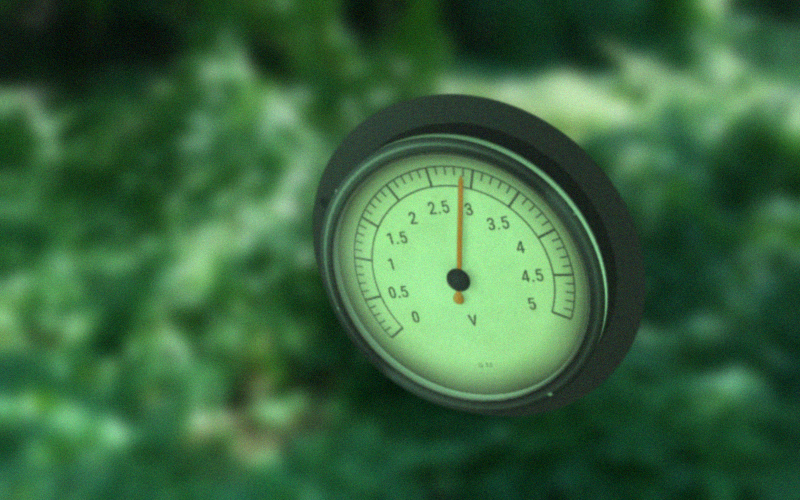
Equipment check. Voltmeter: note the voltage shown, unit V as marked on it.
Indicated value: 2.9 V
